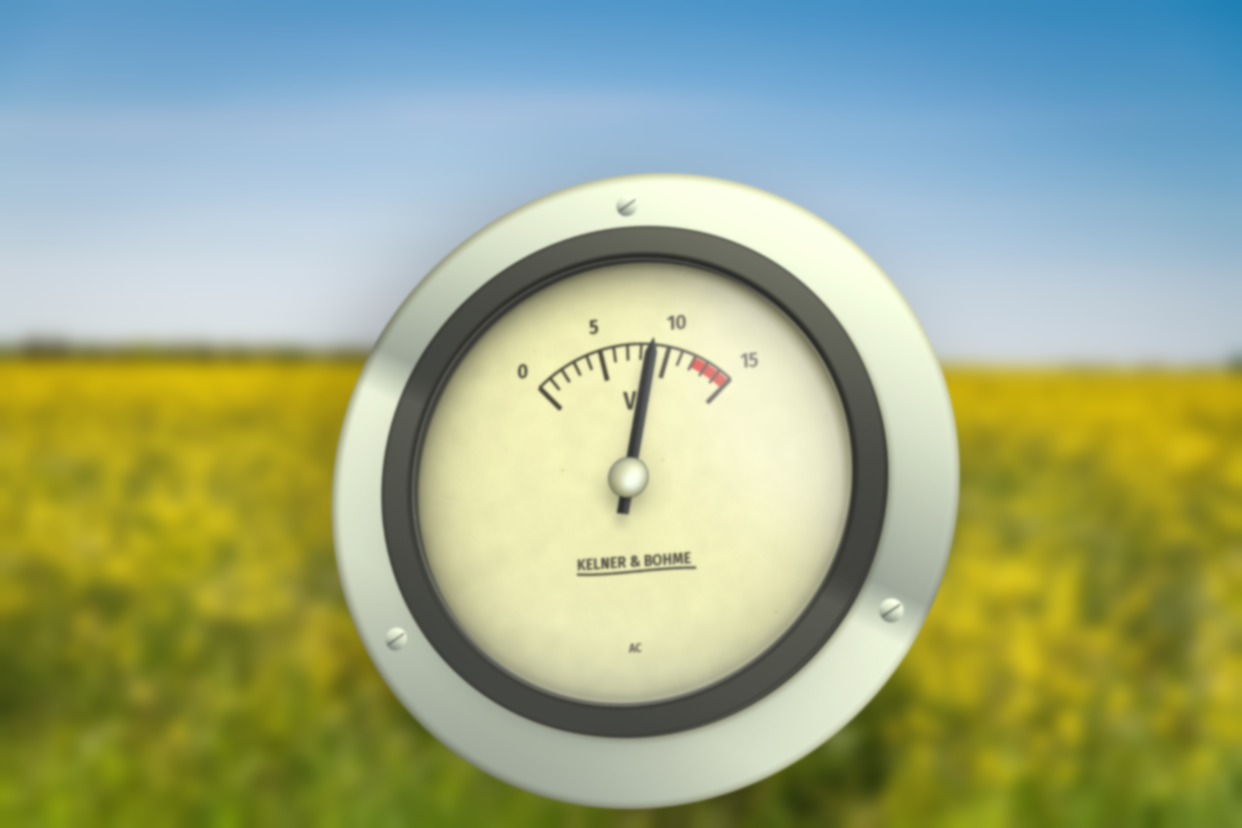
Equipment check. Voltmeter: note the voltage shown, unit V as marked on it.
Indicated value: 9 V
